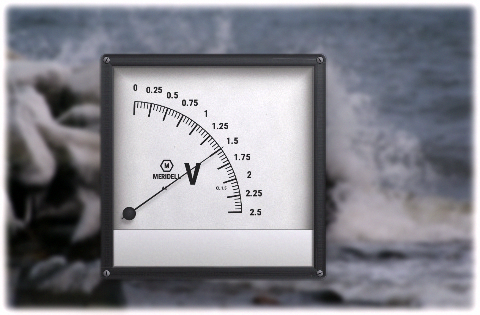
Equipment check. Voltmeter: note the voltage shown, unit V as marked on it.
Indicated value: 1.5 V
